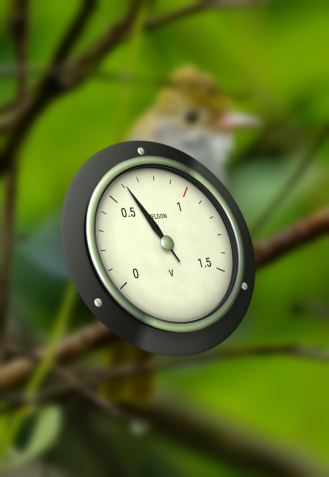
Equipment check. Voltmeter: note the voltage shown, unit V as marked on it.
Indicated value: 0.6 V
